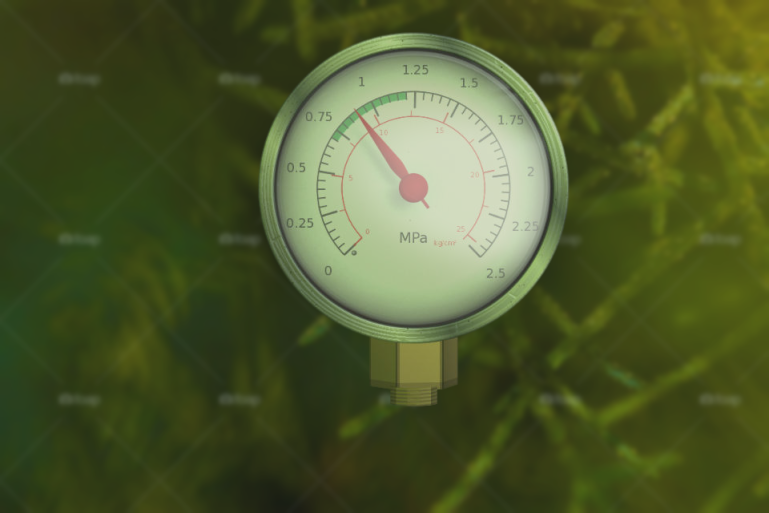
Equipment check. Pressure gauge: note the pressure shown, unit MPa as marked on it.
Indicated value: 0.9 MPa
